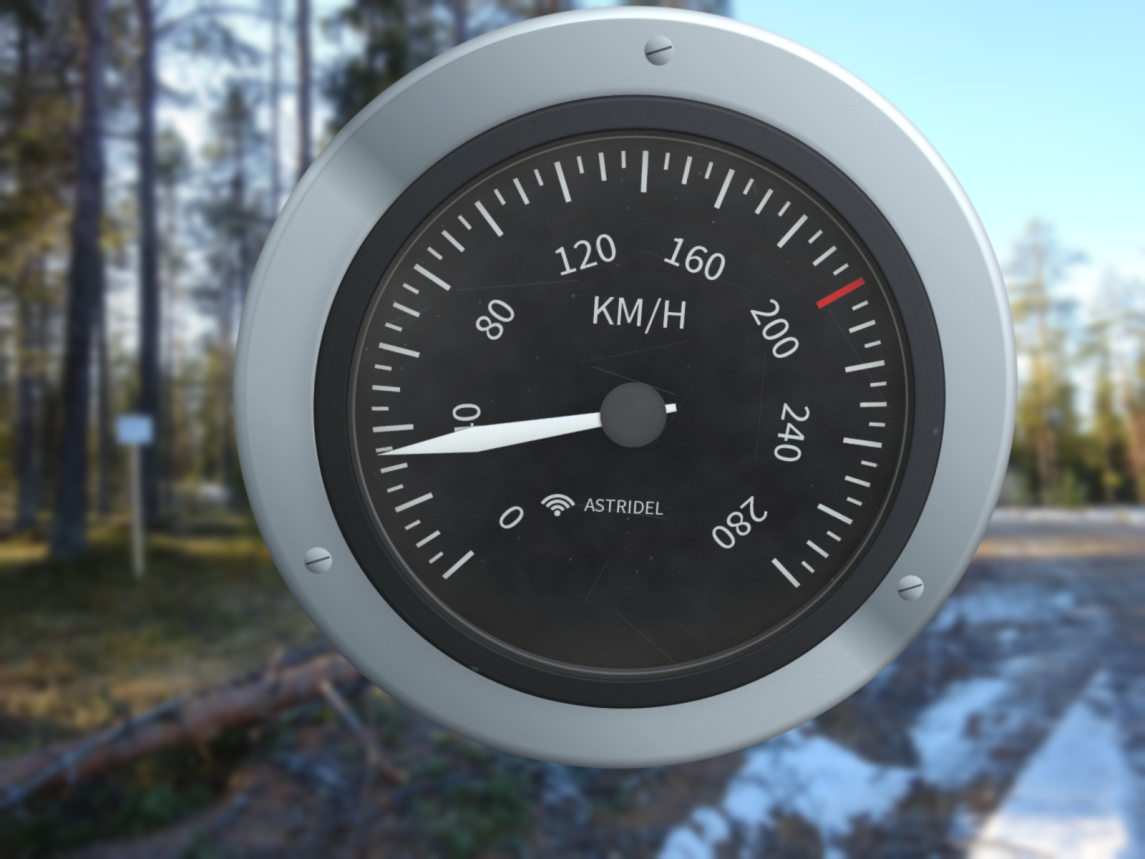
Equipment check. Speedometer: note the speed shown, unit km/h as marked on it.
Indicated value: 35 km/h
